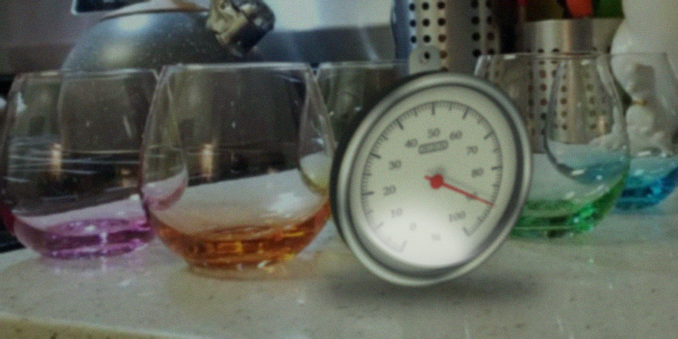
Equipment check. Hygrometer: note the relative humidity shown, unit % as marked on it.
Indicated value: 90 %
